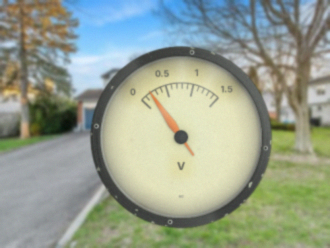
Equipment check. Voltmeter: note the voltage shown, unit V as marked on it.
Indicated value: 0.2 V
